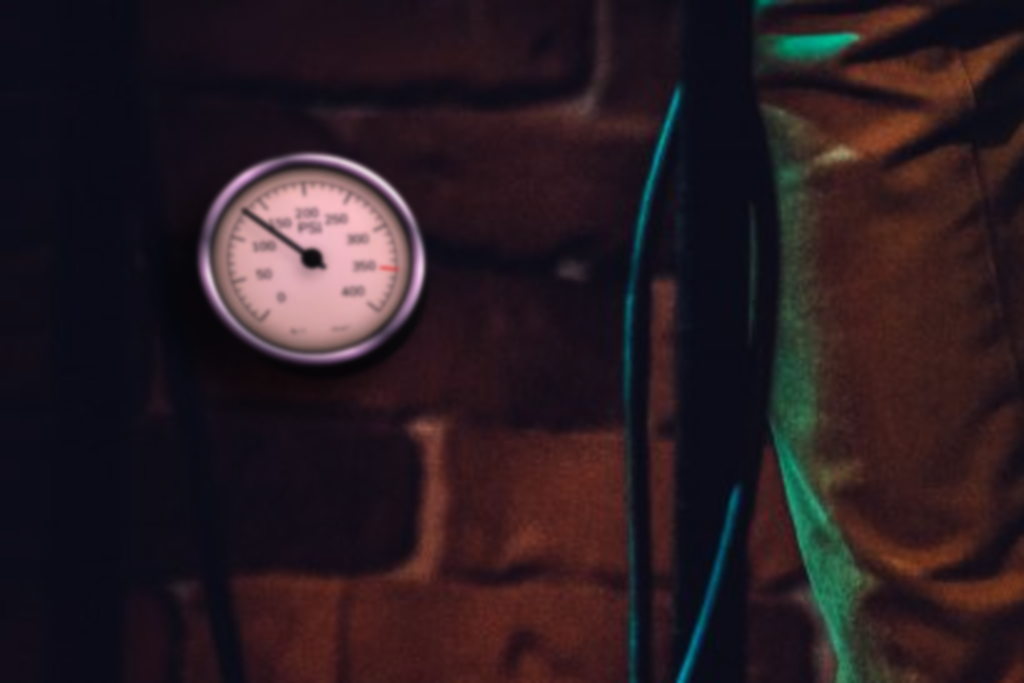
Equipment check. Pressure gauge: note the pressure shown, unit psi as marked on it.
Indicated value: 130 psi
